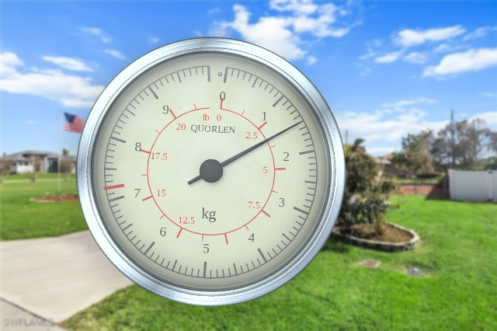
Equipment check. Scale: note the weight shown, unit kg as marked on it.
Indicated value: 1.5 kg
